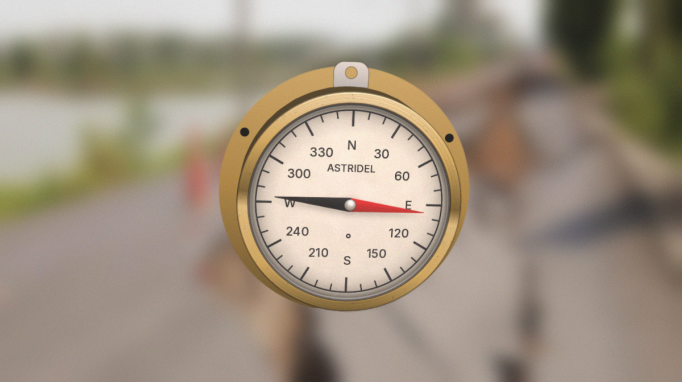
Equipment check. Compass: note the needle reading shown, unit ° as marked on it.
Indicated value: 95 °
